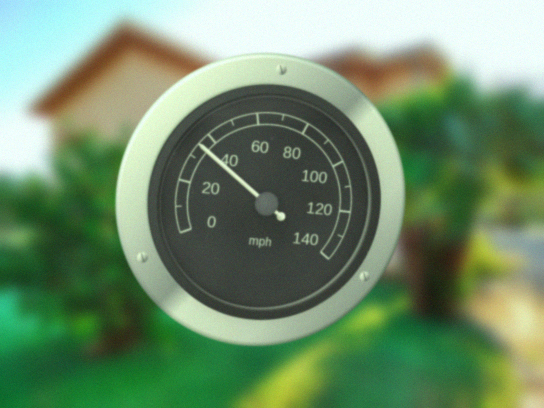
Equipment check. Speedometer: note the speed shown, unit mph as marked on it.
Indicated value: 35 mph
